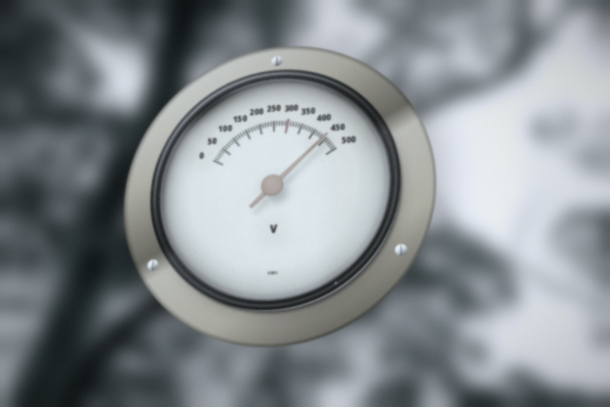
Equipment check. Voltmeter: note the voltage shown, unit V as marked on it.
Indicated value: 450 V
